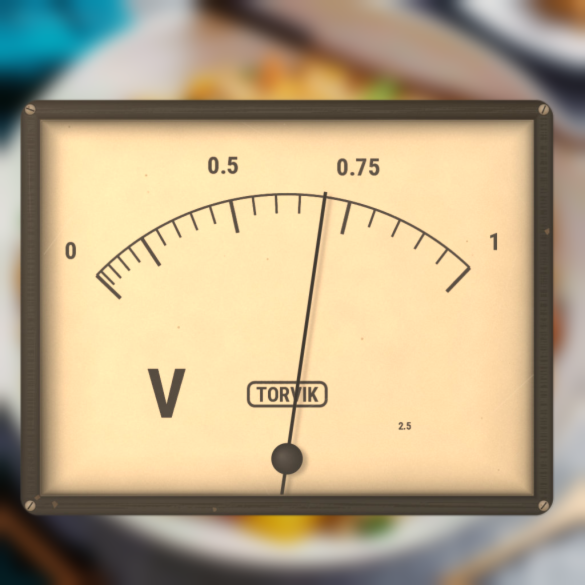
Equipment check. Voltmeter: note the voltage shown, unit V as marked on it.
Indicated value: 0.7 V
